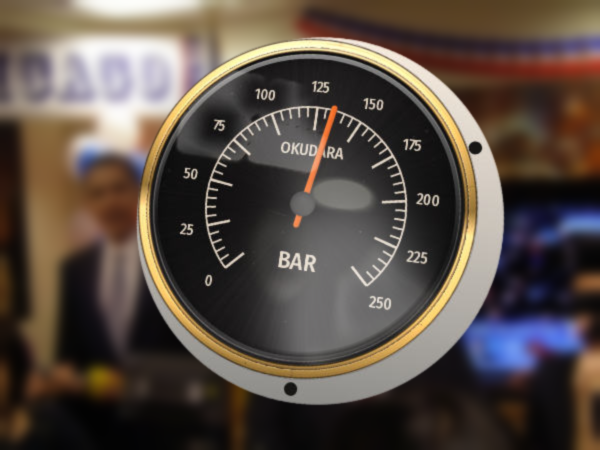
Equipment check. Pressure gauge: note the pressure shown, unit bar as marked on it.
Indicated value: 135 bar
